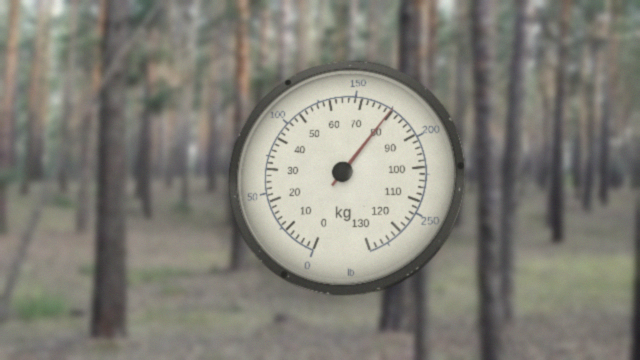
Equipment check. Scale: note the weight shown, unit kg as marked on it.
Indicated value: 80 kg
